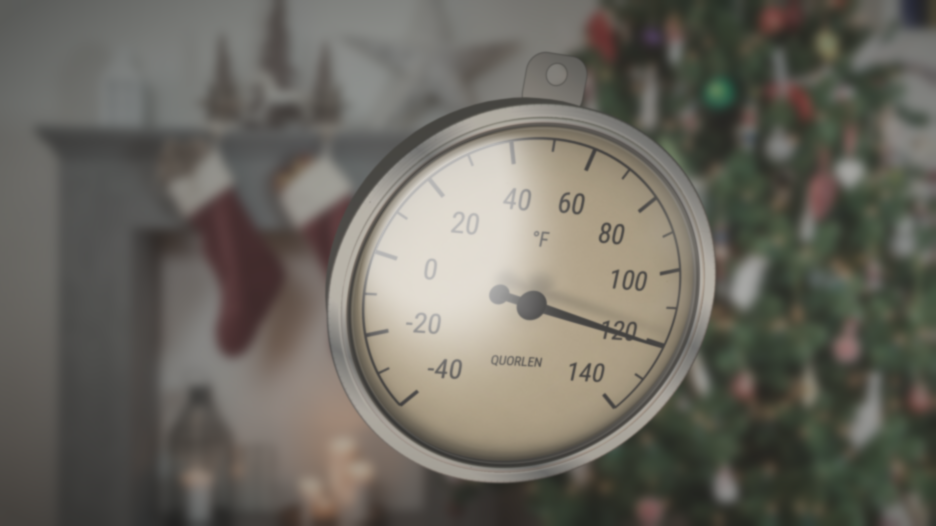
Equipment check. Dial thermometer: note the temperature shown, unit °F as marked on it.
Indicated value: 120 °F
